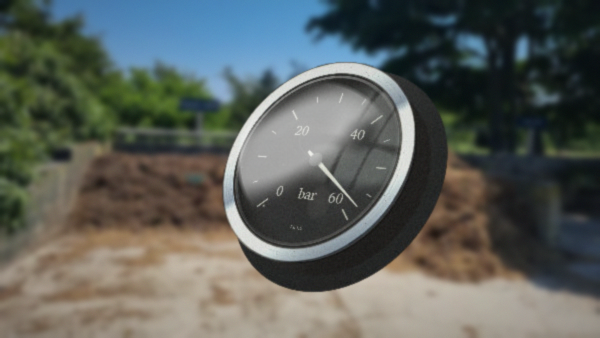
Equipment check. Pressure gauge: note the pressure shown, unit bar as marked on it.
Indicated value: 57.5 bar
